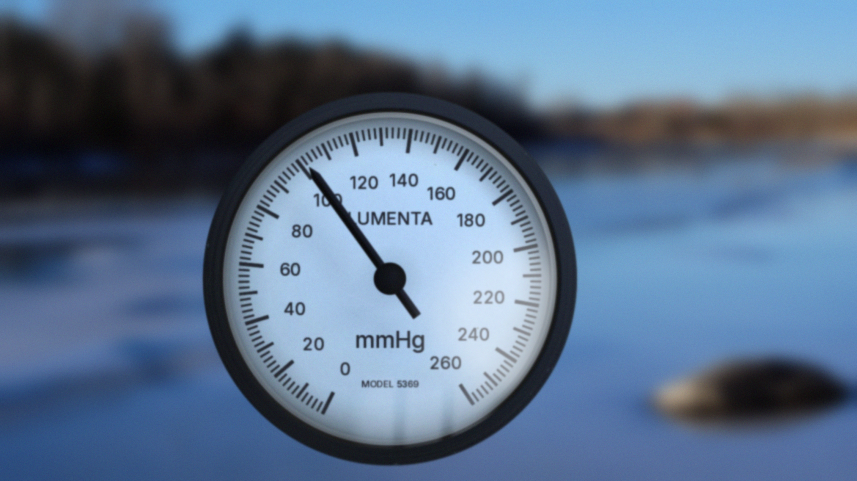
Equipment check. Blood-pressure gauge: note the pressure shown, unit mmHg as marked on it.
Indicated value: 102 mmHg
